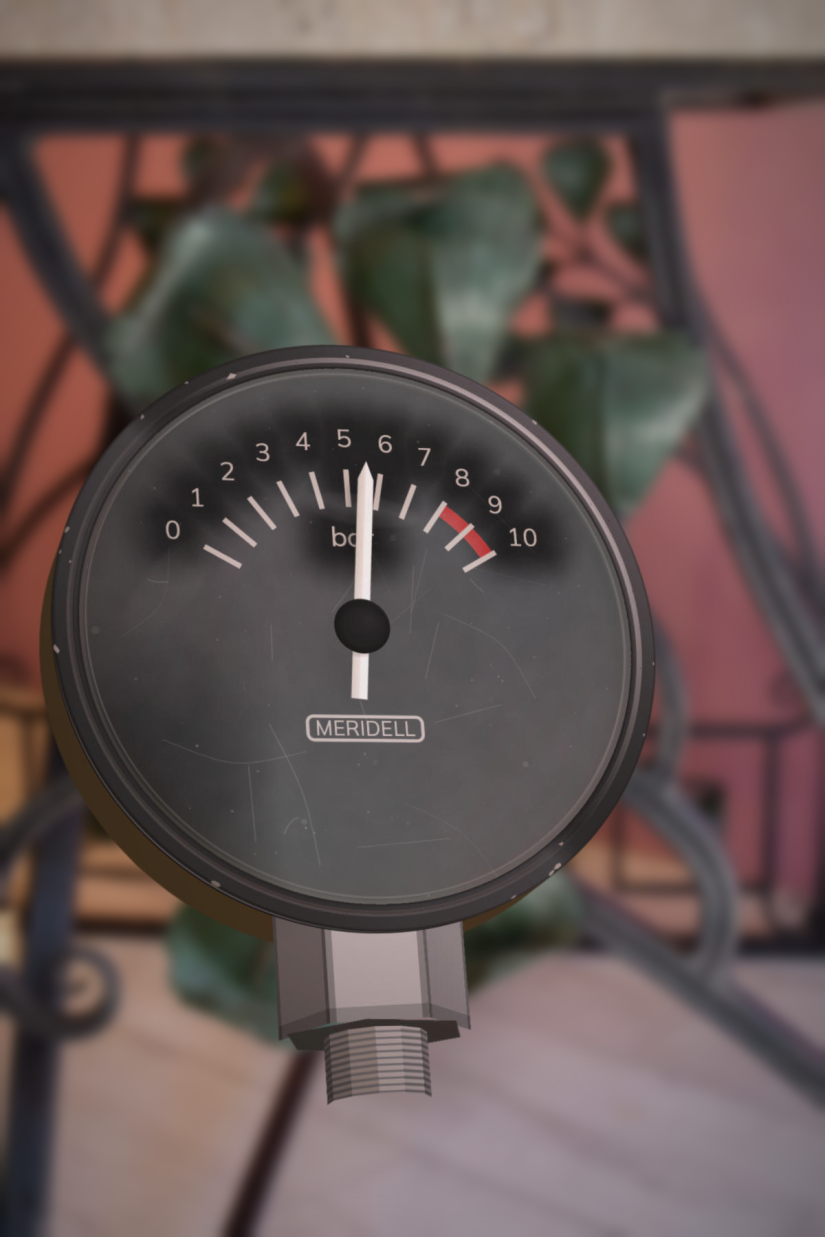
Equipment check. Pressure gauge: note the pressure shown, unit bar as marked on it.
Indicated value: 5.5 bar
